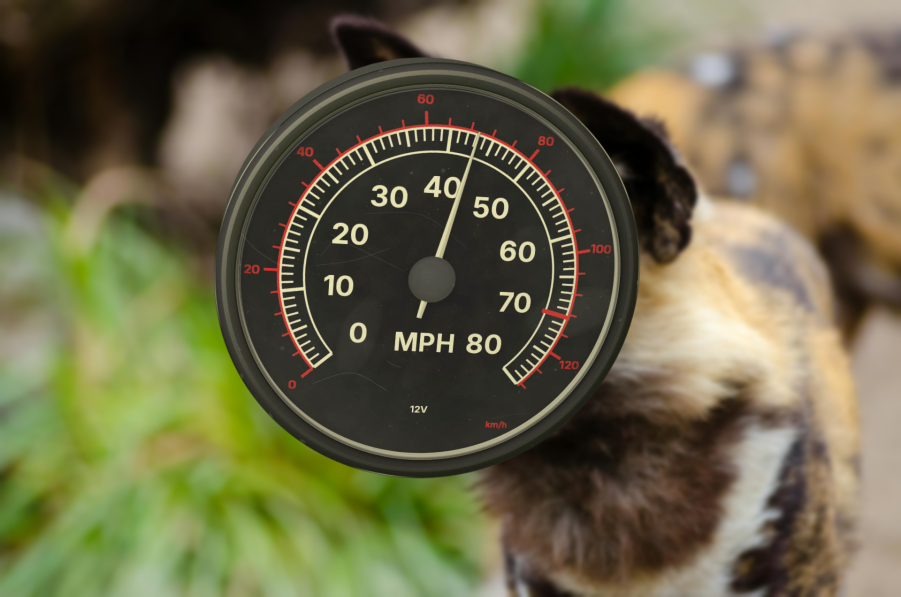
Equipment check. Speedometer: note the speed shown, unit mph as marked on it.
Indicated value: 43 mph
